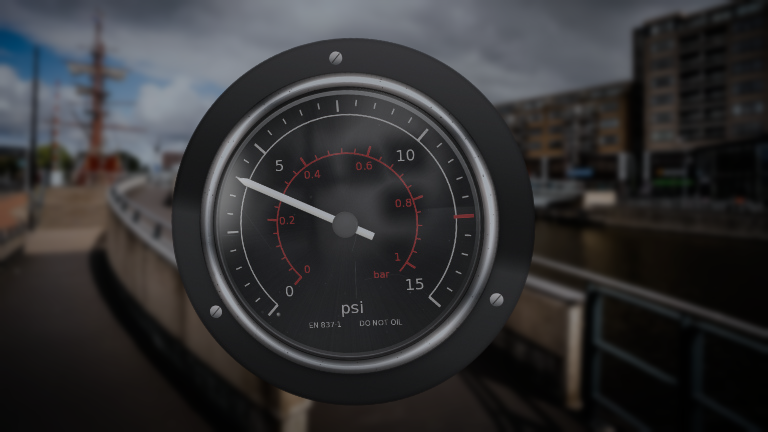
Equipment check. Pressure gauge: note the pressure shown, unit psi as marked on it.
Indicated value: 4 psi
